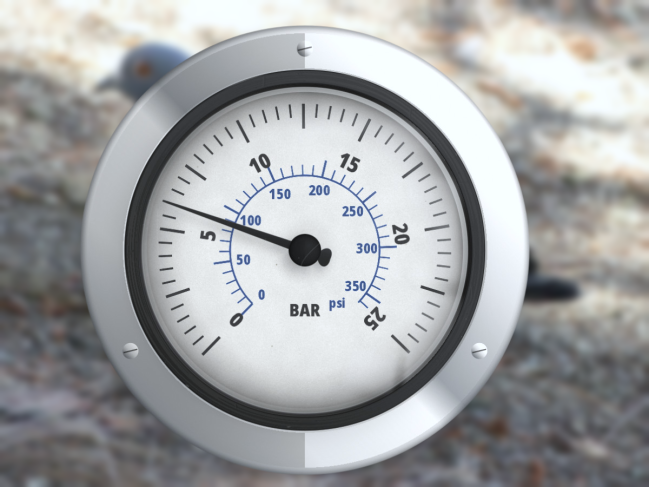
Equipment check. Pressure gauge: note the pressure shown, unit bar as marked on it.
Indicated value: 6 bar
